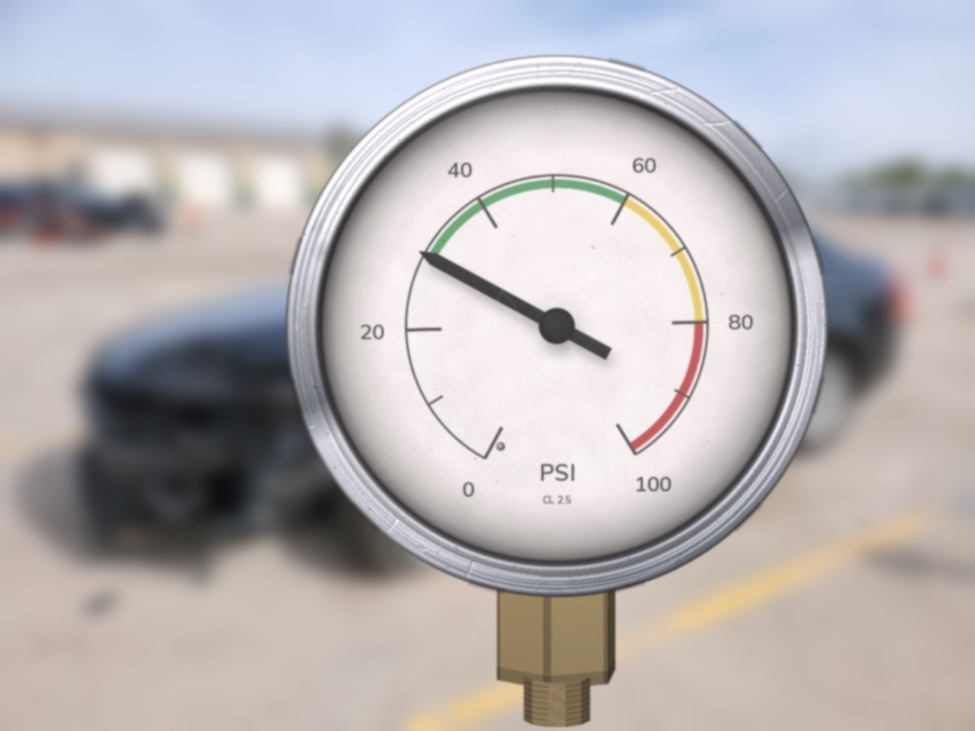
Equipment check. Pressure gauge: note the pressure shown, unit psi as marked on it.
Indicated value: 30 psi
